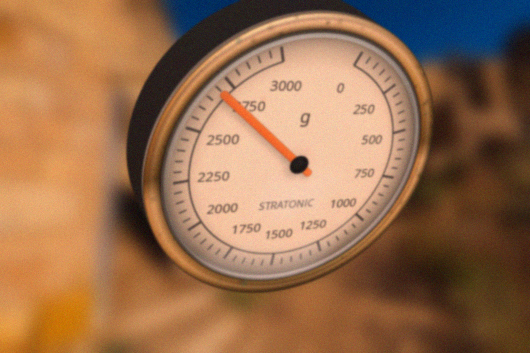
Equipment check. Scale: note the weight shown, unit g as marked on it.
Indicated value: 2700 g
